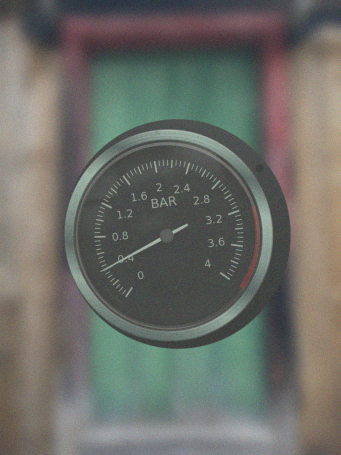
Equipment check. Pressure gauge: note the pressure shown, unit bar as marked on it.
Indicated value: 0.4 bar
